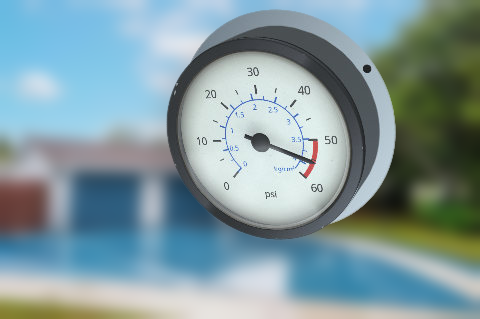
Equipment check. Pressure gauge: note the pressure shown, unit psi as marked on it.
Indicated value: 55 psi
